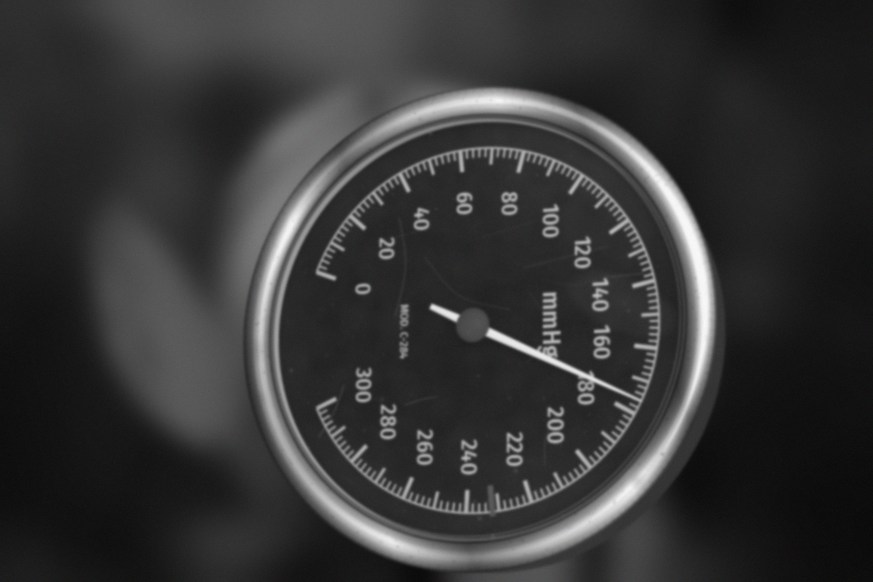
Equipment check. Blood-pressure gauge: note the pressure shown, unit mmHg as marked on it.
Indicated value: 176 mmHg
